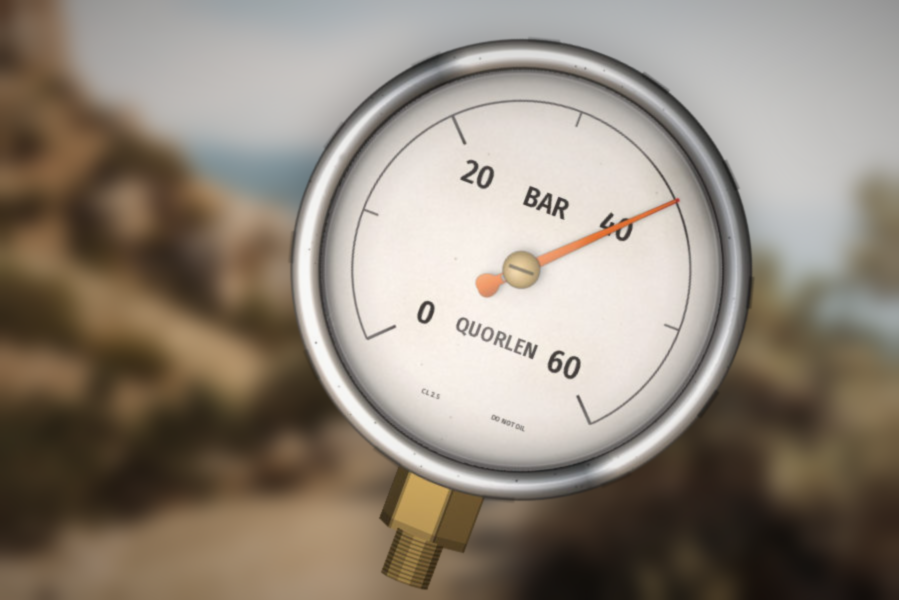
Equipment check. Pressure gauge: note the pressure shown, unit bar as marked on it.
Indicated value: 40 bar
